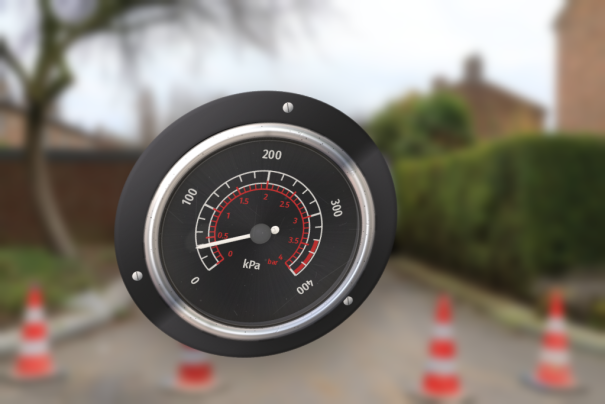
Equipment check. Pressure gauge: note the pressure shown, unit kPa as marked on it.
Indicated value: 40 kPa
